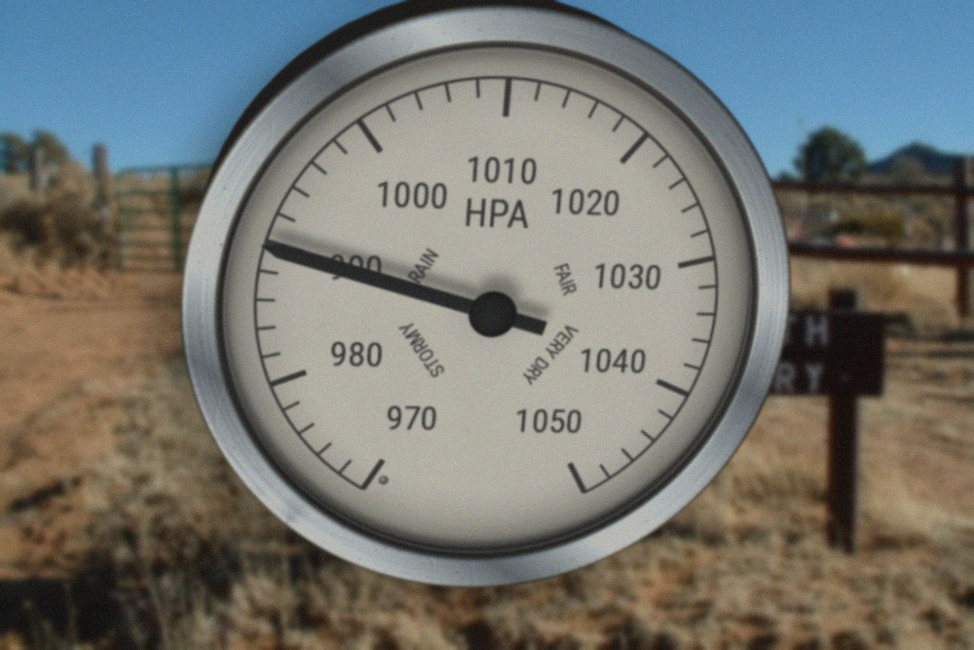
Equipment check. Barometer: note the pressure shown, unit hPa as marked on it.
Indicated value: 990 hPa
